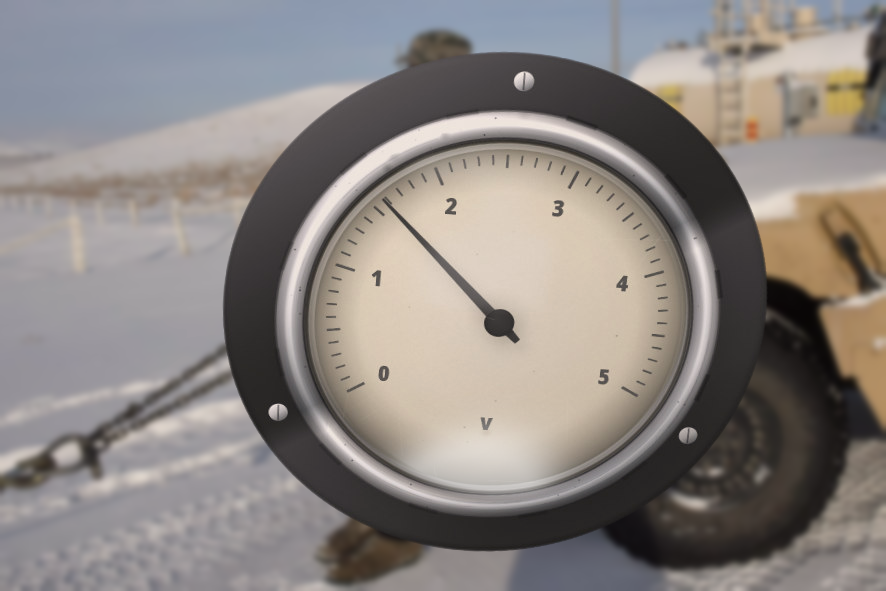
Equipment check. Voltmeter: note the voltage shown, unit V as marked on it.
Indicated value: 1.6 V
